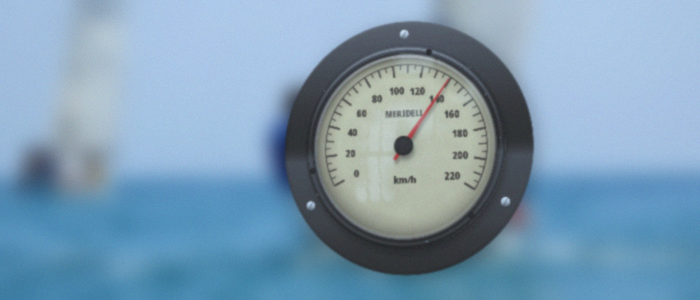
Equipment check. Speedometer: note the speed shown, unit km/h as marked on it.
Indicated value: 140 km/h
